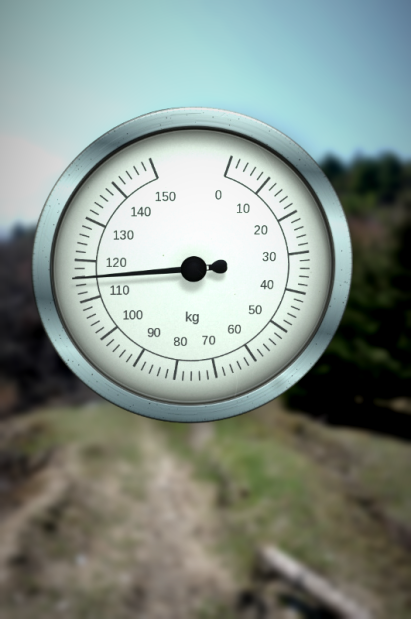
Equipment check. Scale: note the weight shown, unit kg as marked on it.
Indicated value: 116 kg
